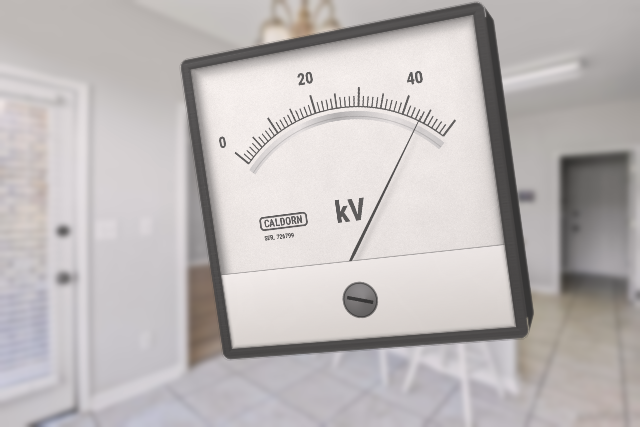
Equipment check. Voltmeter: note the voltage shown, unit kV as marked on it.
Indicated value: 44 kV
